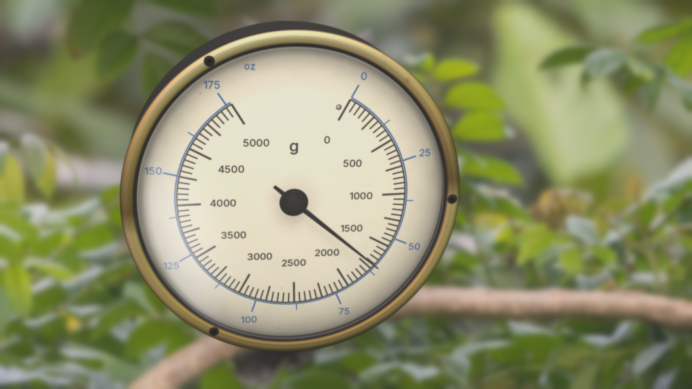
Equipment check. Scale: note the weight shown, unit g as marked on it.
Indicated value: 1700 g
